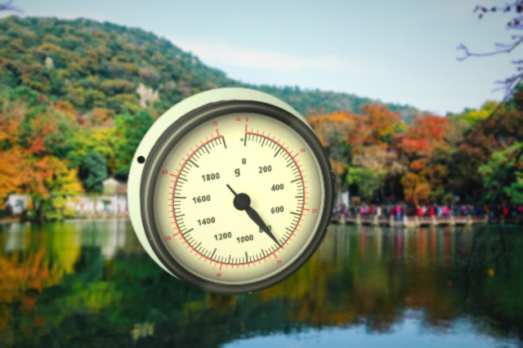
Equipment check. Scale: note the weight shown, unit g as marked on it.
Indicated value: 800 g
